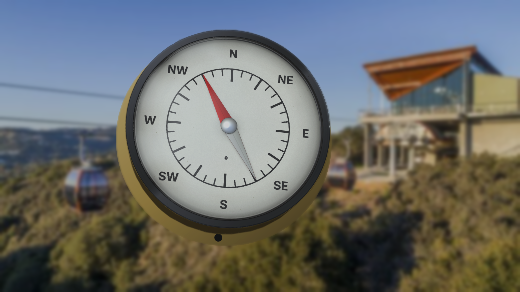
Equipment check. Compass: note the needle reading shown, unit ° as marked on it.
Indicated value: 330 °
